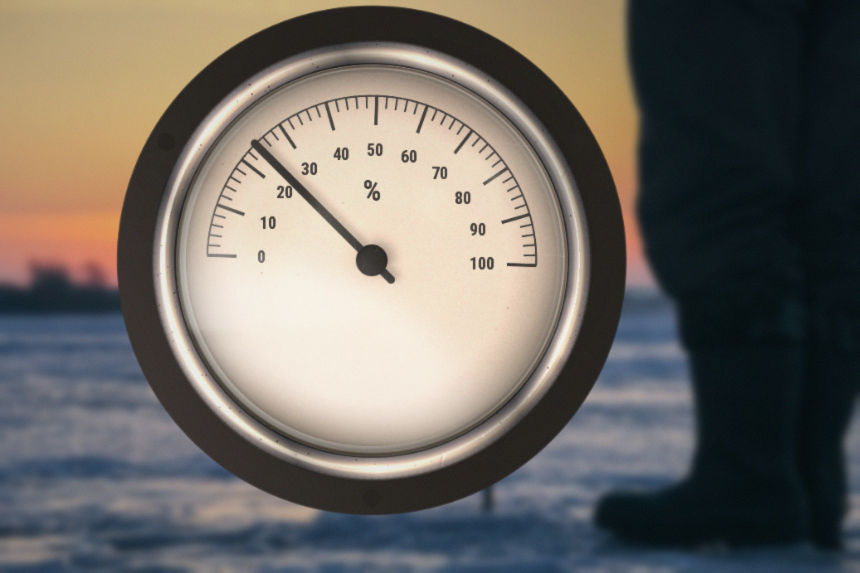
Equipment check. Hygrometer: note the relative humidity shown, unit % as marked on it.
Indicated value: 24 %
